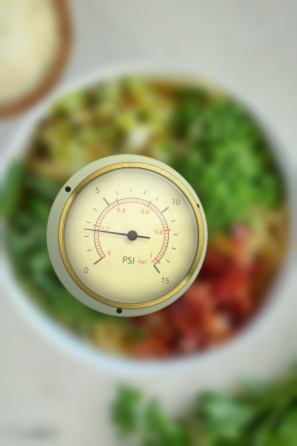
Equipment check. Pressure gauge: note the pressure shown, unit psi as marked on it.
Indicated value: 2.5 psi
